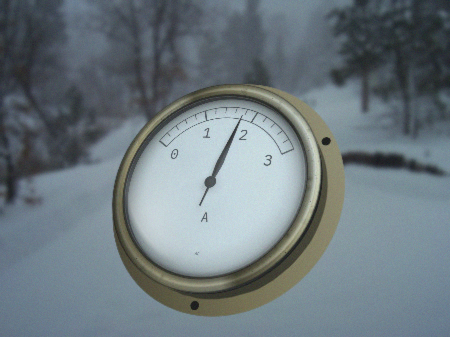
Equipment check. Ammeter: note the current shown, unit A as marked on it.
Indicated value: 1.8 A
